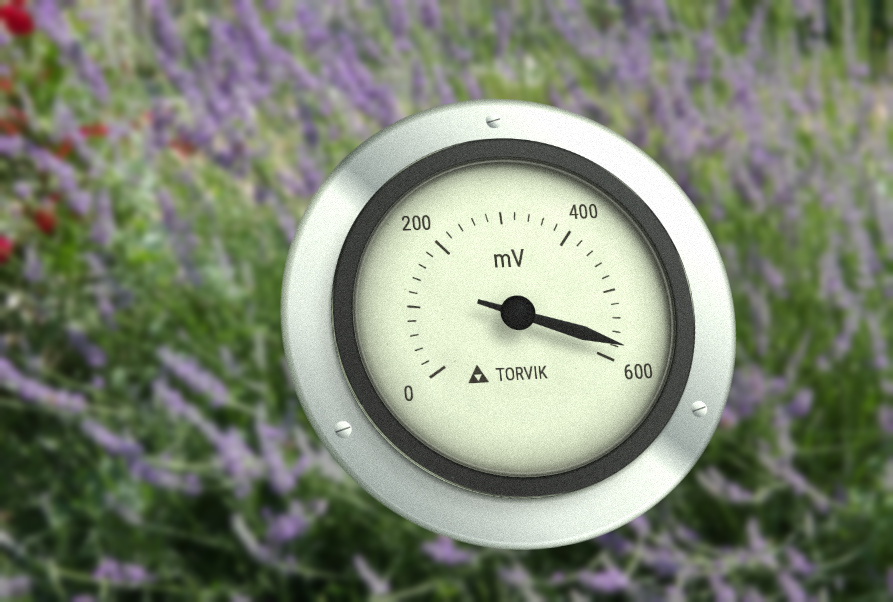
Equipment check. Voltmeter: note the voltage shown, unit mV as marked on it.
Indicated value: 580 mV
